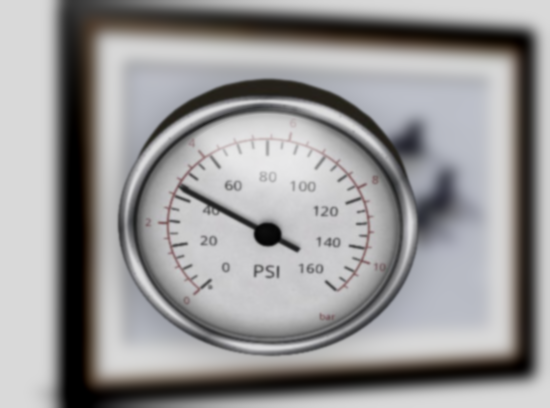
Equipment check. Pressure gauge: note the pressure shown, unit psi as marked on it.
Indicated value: 45 psi
